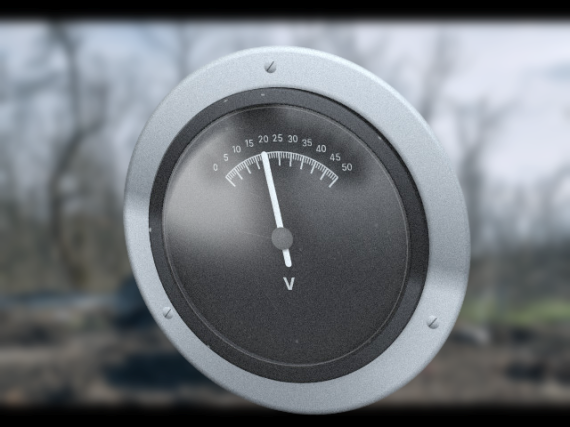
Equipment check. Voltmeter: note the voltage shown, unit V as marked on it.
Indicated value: 20 V
